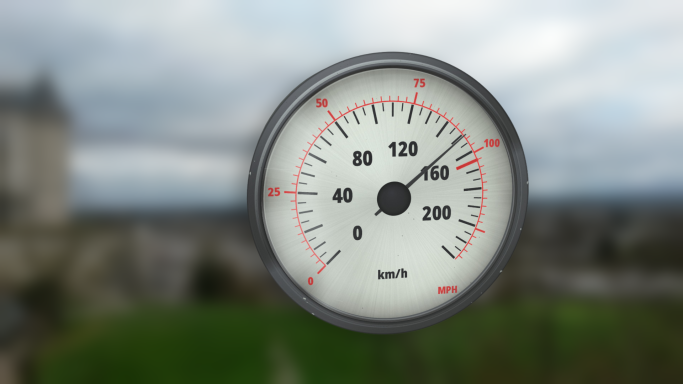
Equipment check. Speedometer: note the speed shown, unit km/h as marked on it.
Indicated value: 150 km/h
